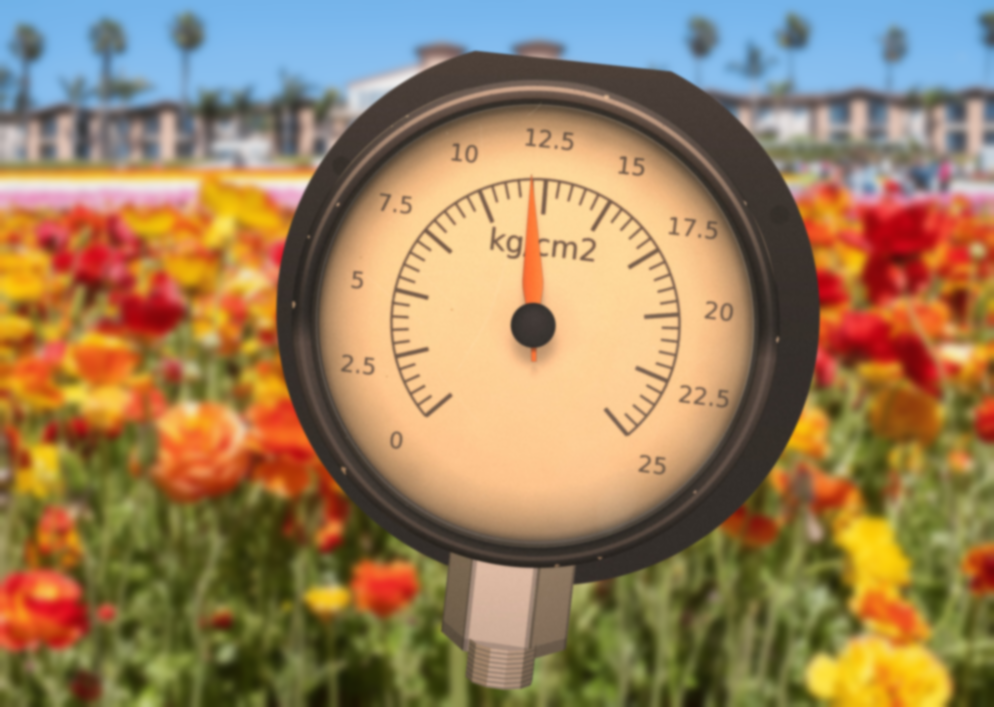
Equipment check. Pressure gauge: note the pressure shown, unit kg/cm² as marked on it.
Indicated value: 12 kg/cm²
